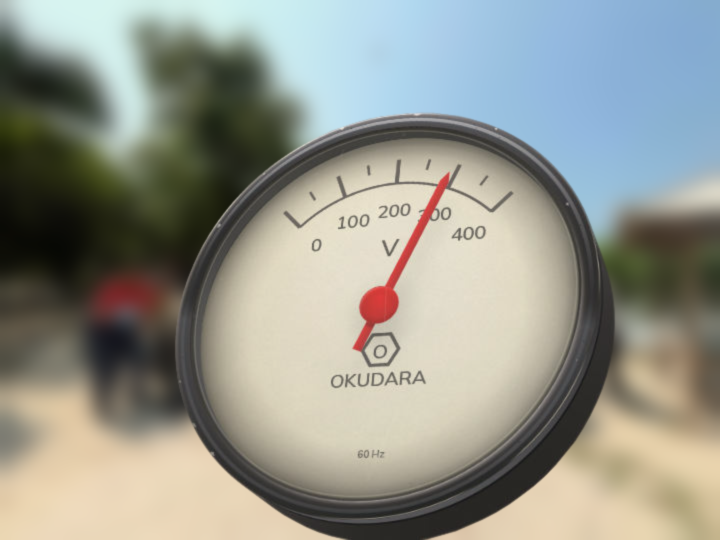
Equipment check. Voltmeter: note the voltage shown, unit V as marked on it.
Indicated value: 300 V
